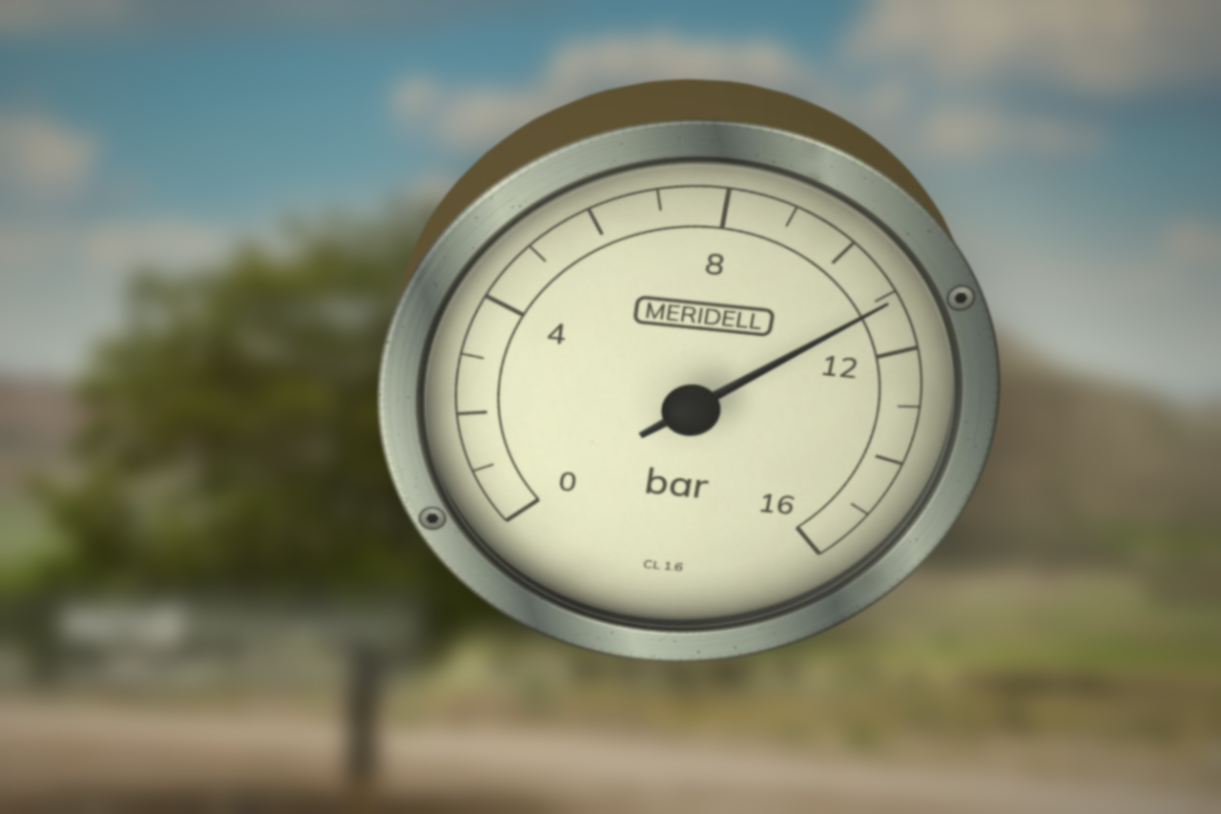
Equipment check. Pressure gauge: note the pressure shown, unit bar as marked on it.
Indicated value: 11 bar
